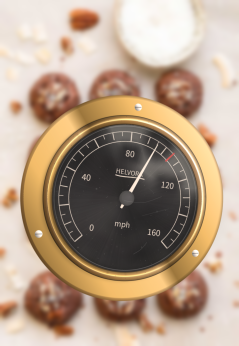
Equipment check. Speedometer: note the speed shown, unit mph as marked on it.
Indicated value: 95 mph
